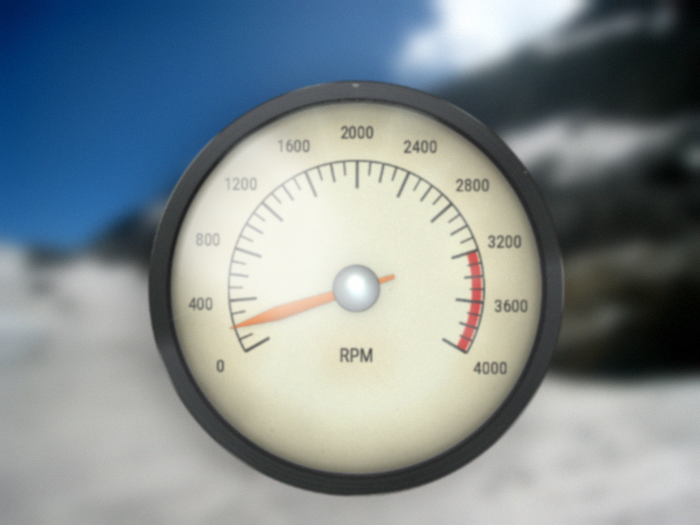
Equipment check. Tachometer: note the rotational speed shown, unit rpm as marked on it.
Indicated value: 200 rpm
